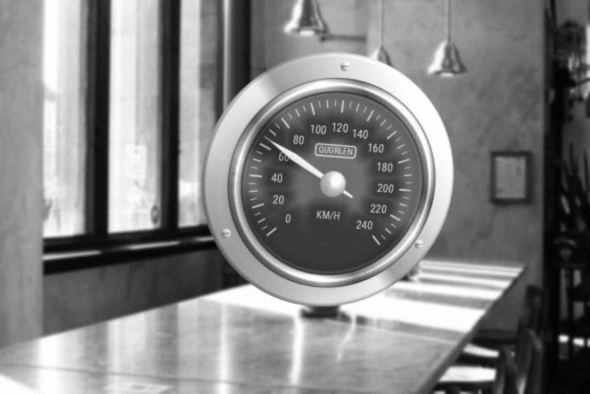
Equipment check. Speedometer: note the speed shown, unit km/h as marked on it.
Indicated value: 65 km/h
